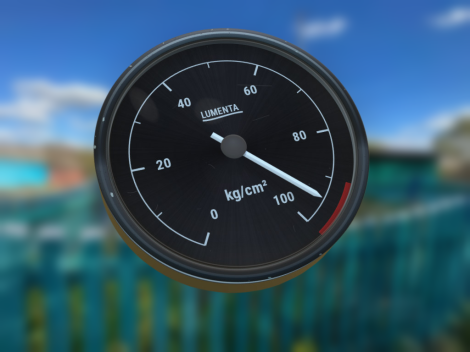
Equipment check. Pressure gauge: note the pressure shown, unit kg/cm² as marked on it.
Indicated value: 95 kg/cm²
